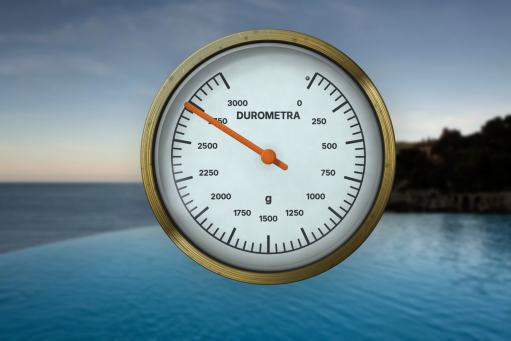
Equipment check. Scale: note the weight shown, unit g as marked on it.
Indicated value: 2725 g
